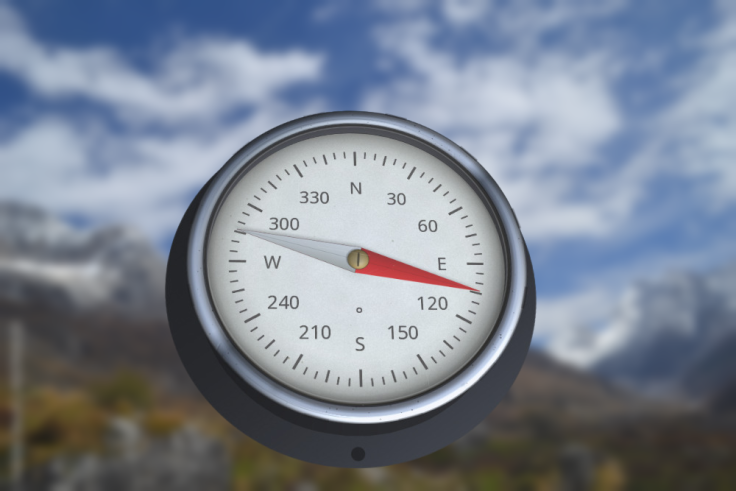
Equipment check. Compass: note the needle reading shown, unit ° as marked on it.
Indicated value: 105 °
